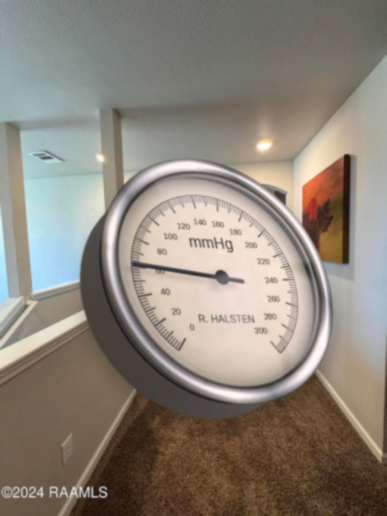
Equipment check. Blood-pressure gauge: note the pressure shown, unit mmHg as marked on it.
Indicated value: 60 mmHg
